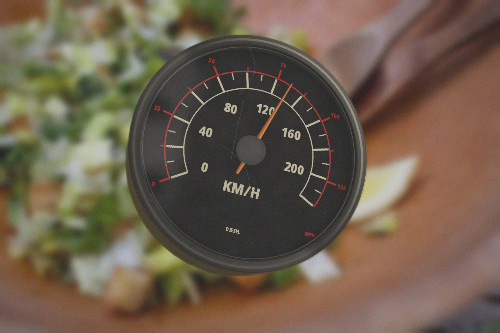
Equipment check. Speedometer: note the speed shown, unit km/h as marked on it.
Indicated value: 130 km/h
